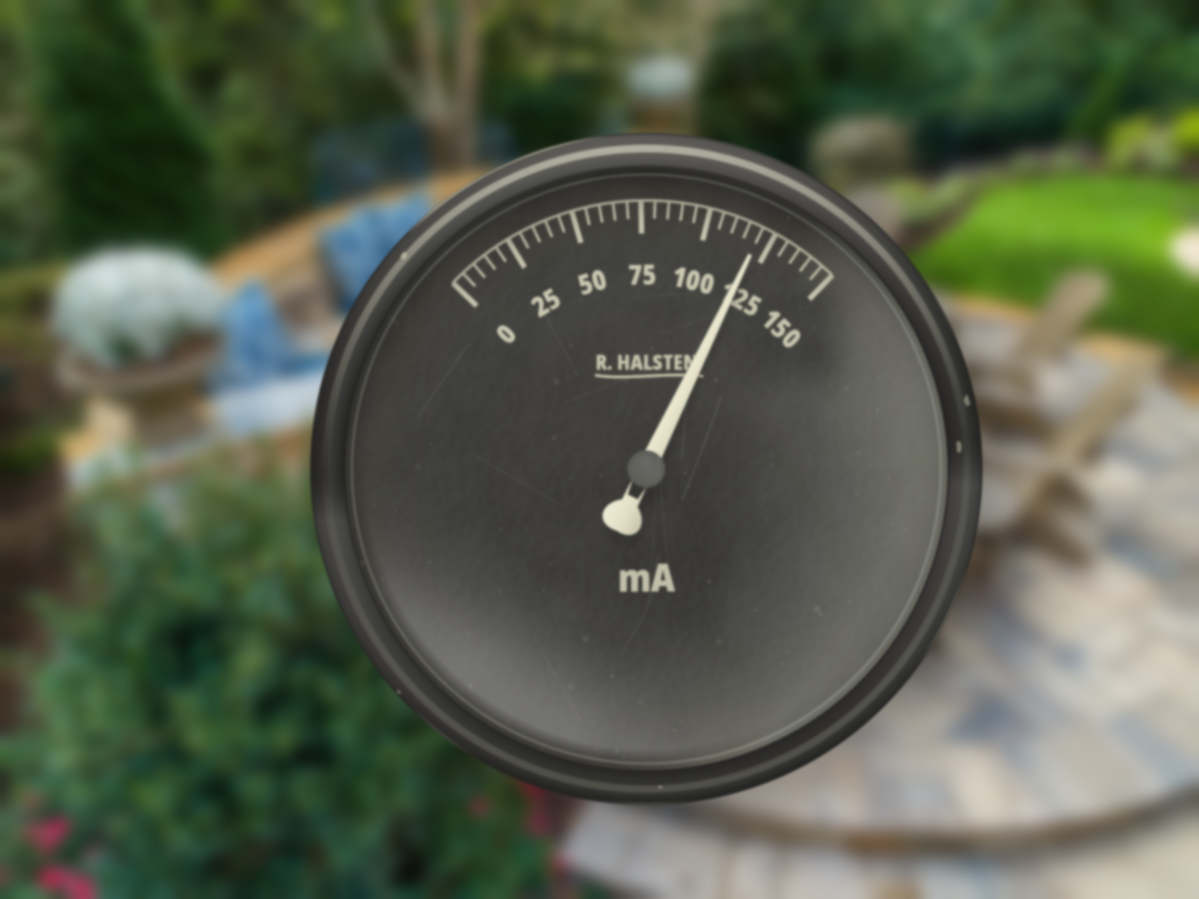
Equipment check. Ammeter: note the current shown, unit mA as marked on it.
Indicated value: 120 mA
